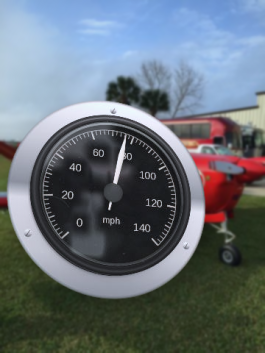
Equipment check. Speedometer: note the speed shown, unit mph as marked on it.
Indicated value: 76 mph
